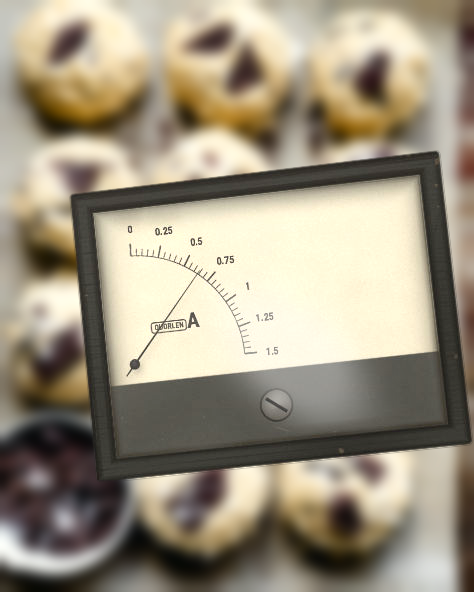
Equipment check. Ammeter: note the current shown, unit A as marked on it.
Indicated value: 0.65 A
